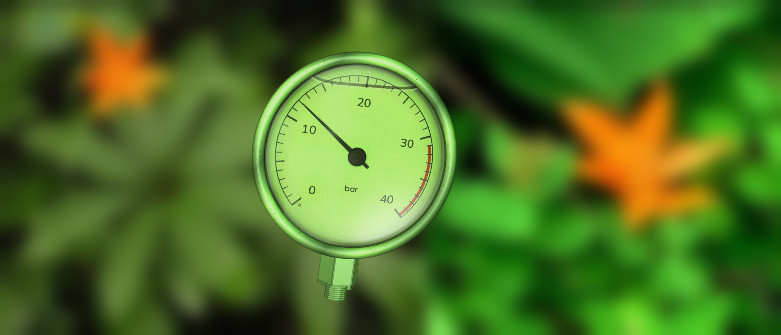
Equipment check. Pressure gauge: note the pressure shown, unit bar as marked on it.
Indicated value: 12 bar
